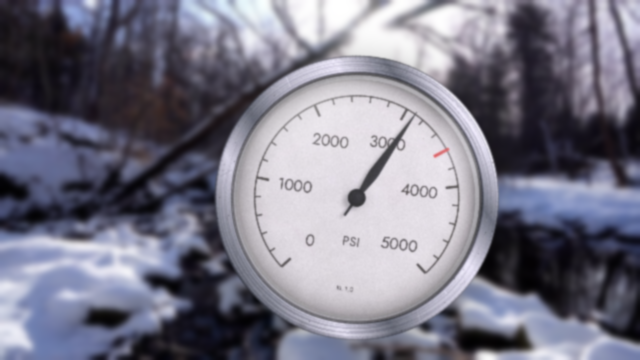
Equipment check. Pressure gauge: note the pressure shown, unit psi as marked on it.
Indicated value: 3100 psi
